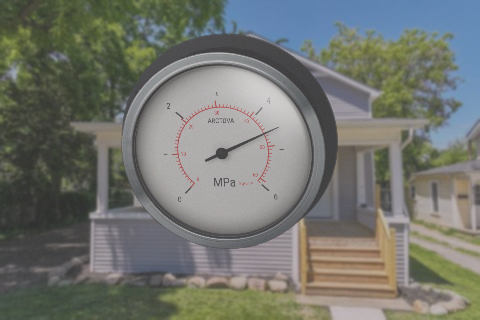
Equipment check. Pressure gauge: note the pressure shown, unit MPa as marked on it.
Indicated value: 4.5 MPa
